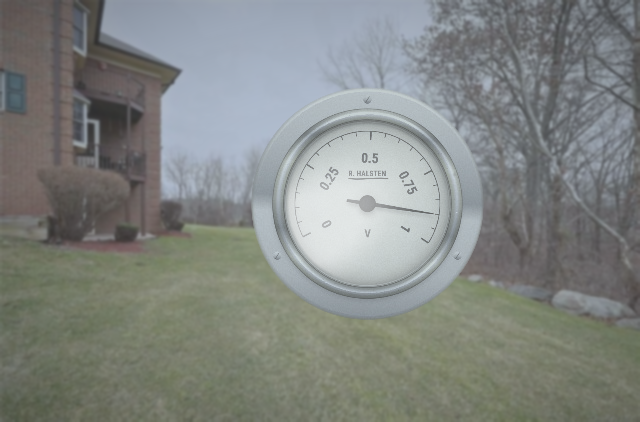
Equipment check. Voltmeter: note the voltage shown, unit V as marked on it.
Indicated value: 0.9 V
